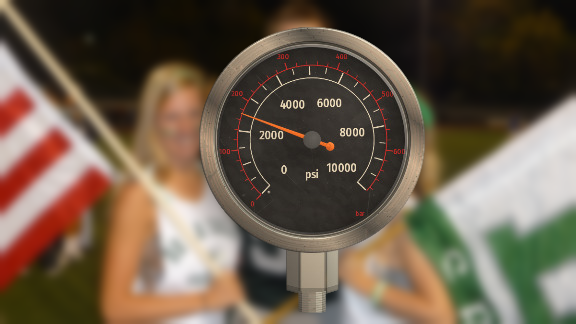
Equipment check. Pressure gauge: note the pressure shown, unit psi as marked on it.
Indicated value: 2500 psi
